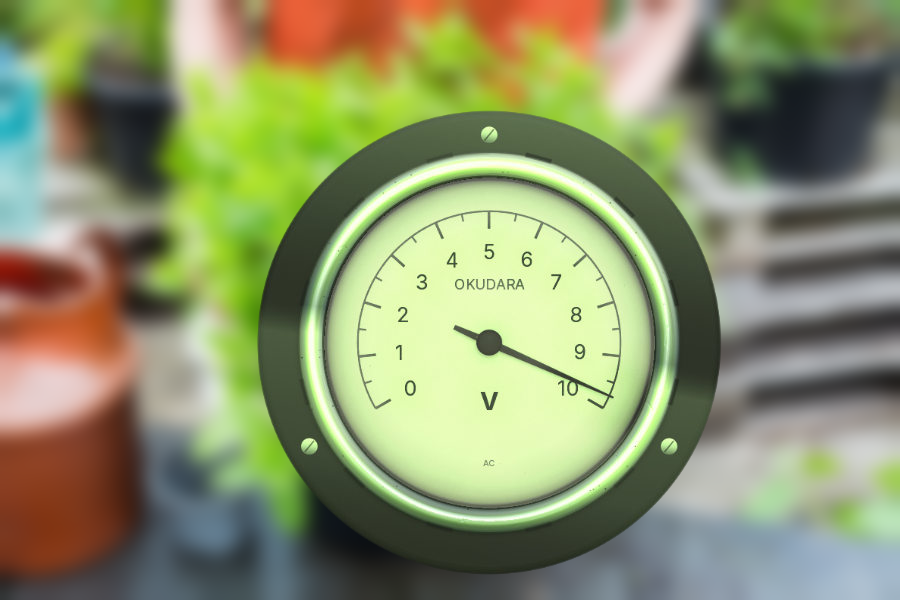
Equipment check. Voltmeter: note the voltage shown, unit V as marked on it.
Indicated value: 9.75 V
